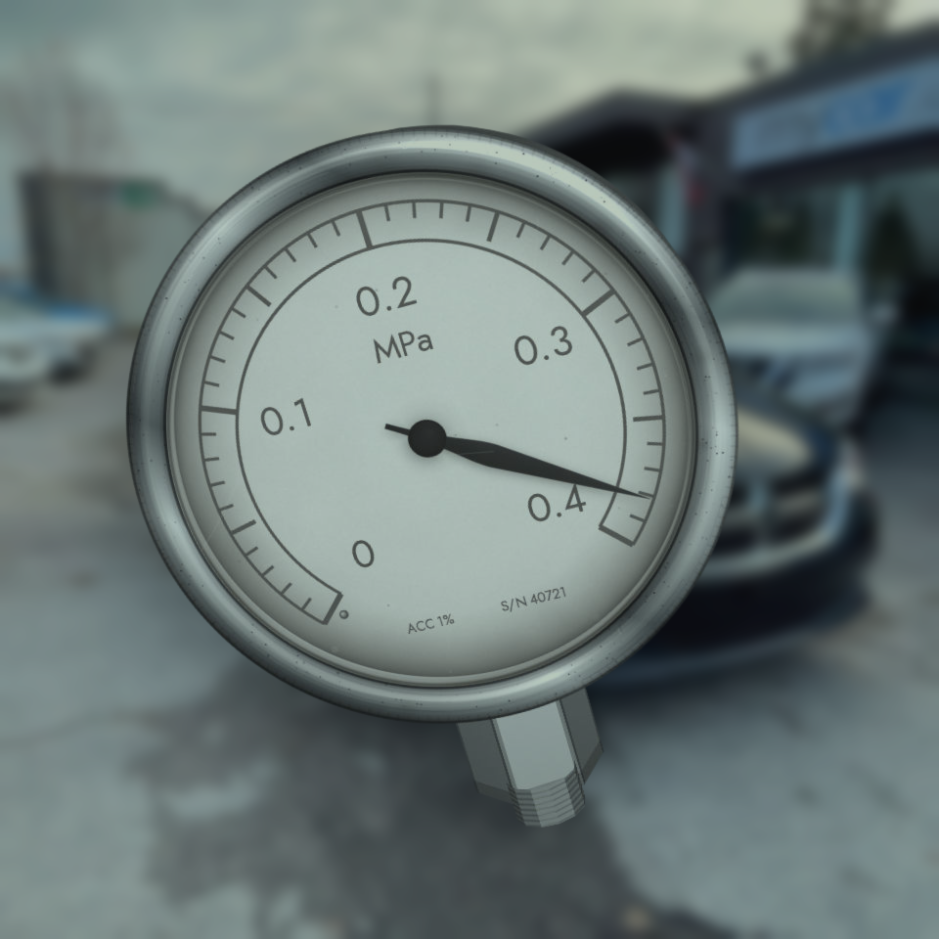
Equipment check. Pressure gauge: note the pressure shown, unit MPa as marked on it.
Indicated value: 0.38 MPa
